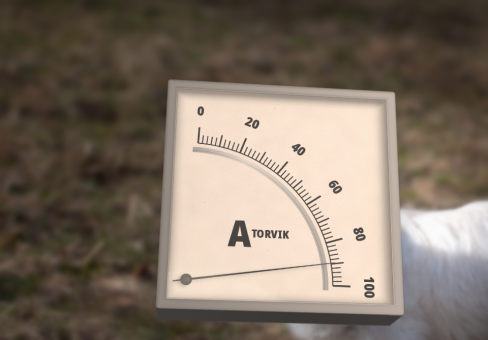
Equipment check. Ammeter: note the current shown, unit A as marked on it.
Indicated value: 90 A
